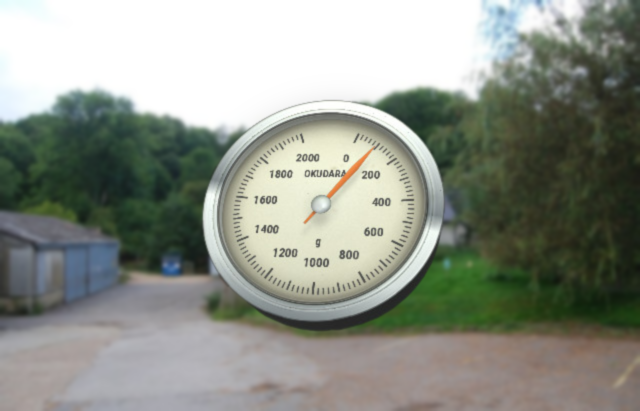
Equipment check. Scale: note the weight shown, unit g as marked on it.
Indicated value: 100 g
